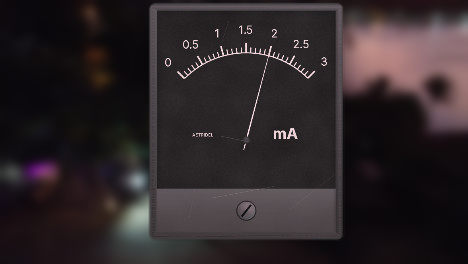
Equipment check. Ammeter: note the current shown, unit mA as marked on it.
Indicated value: 2 mA
